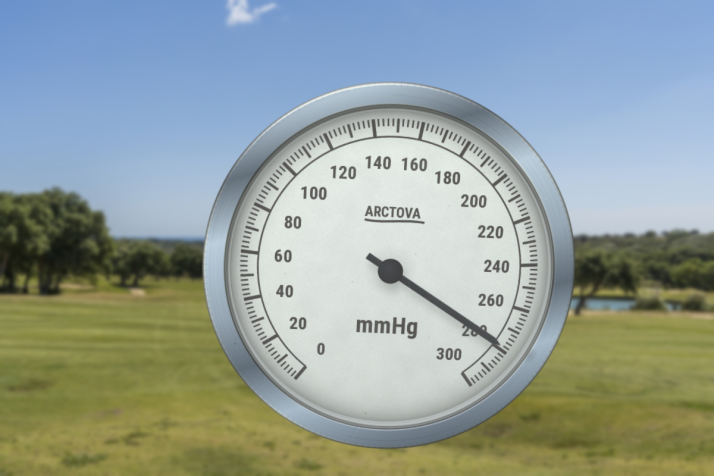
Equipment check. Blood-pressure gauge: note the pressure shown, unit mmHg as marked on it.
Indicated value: 278 mmHg
